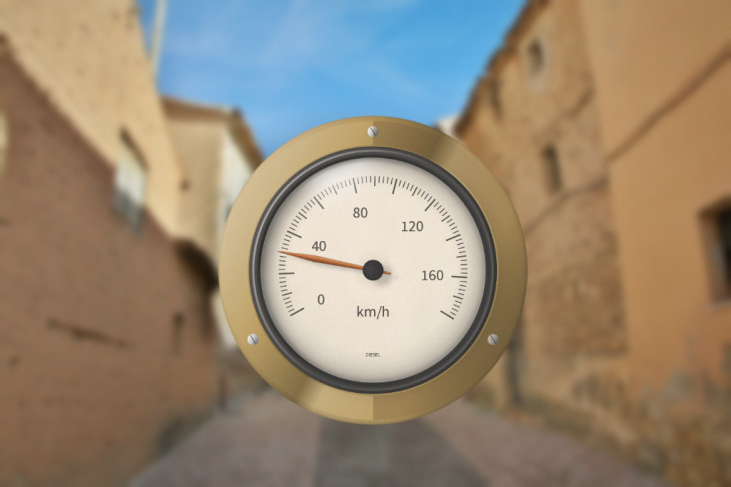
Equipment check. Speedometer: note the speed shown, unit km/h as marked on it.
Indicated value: 30 km/h
